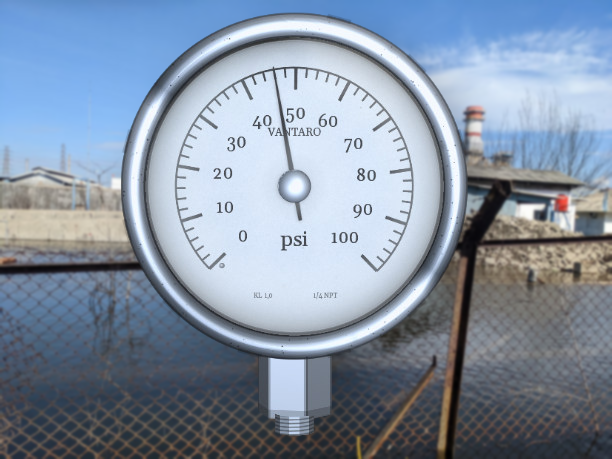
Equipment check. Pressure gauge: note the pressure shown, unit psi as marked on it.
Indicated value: 46 psi
